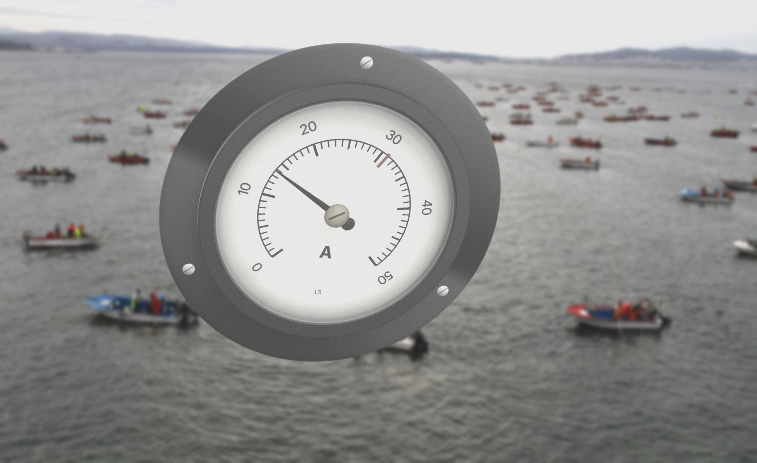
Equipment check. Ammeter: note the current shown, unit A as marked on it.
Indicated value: 14 A
